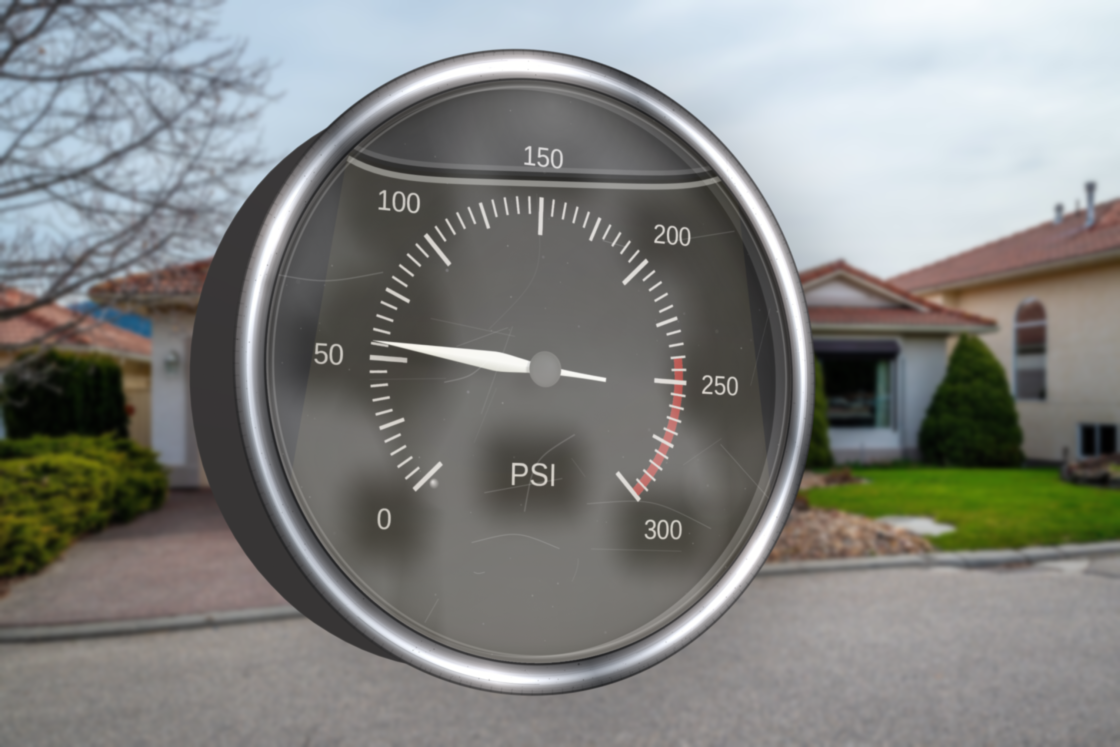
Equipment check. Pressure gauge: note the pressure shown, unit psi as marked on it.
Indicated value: 55 psi
